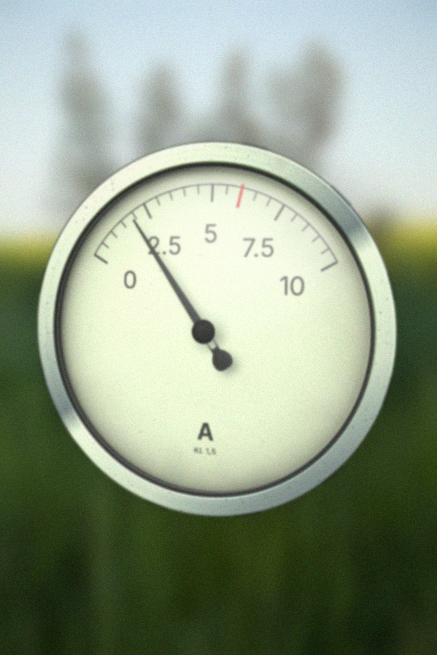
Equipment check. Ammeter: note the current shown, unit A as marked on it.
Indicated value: 2 A
